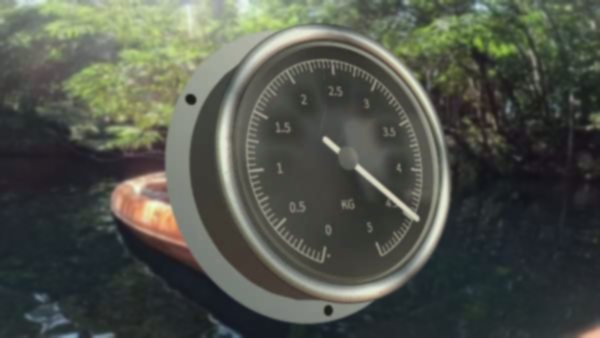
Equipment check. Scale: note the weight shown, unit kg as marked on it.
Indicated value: 4.5 kg
